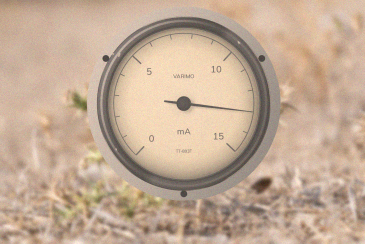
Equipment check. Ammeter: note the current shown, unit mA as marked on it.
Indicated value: 13 mA
